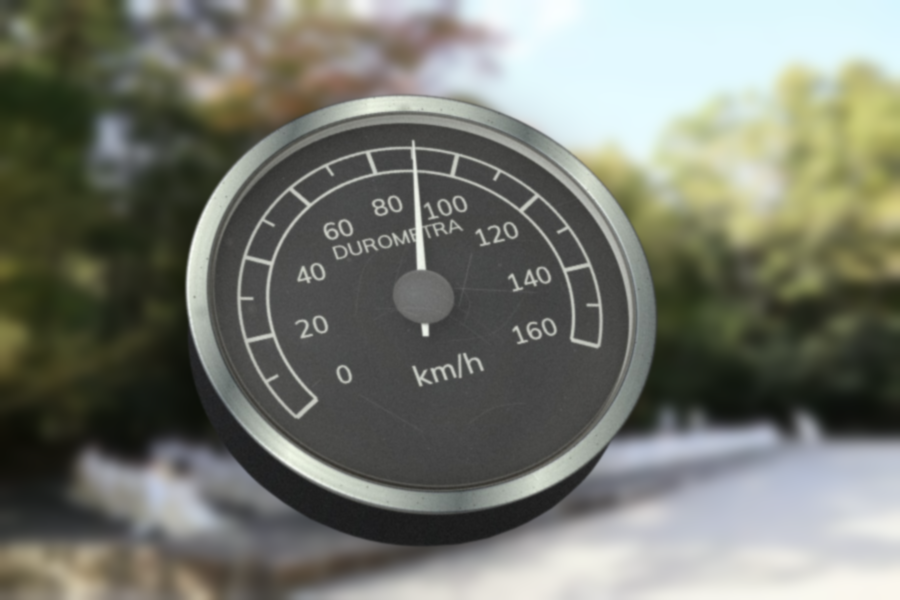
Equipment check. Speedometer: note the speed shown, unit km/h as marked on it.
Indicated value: 90 km/h
